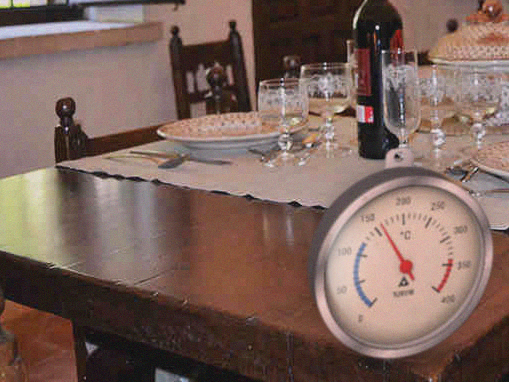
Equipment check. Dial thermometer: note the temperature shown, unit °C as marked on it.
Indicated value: 160 °C
